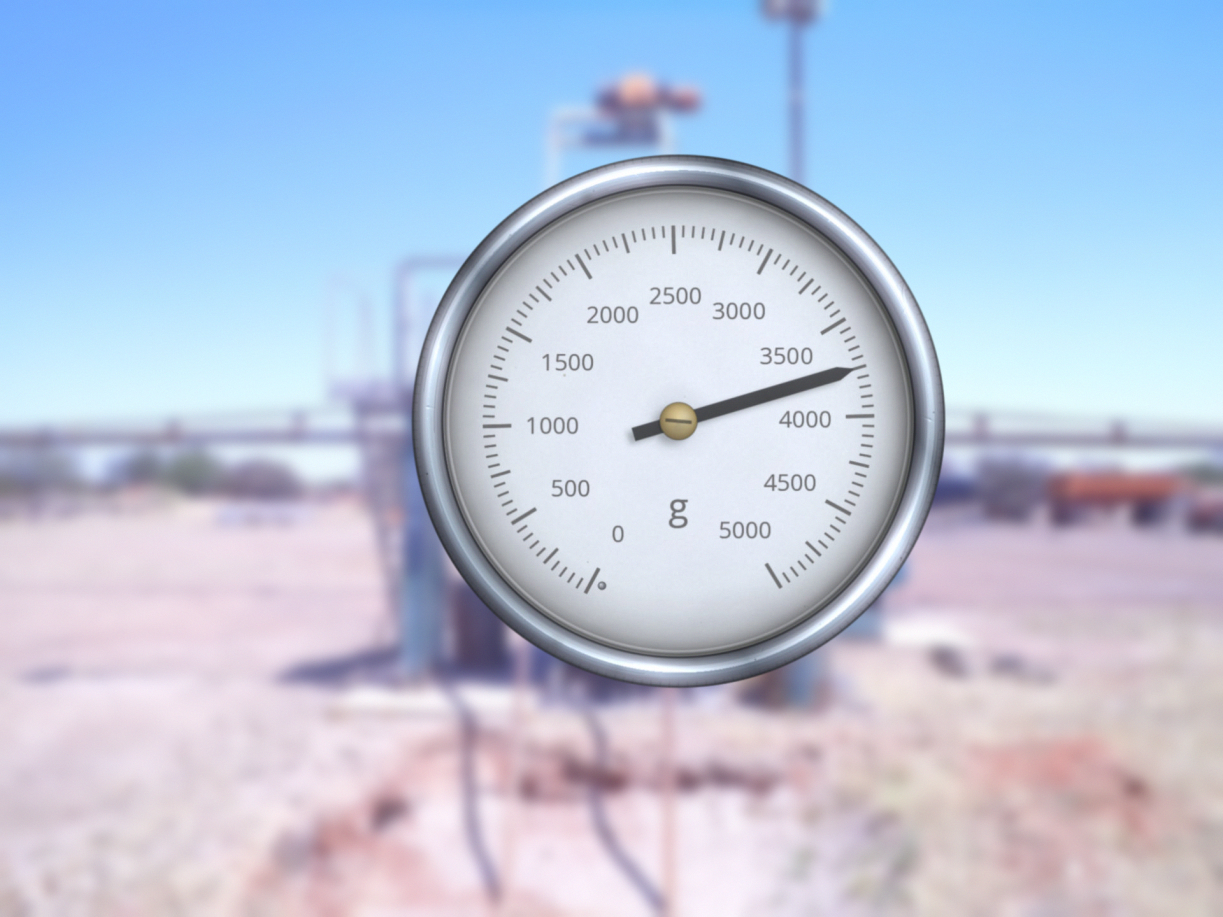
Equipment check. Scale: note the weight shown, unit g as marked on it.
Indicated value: 3750 g
